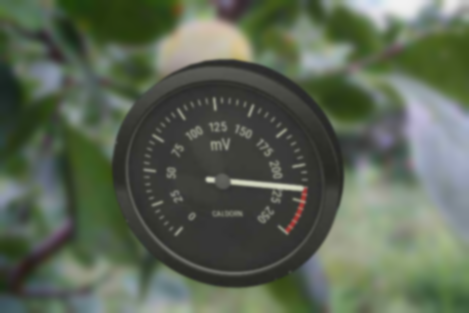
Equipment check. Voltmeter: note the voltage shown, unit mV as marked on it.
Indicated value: 215 mV
